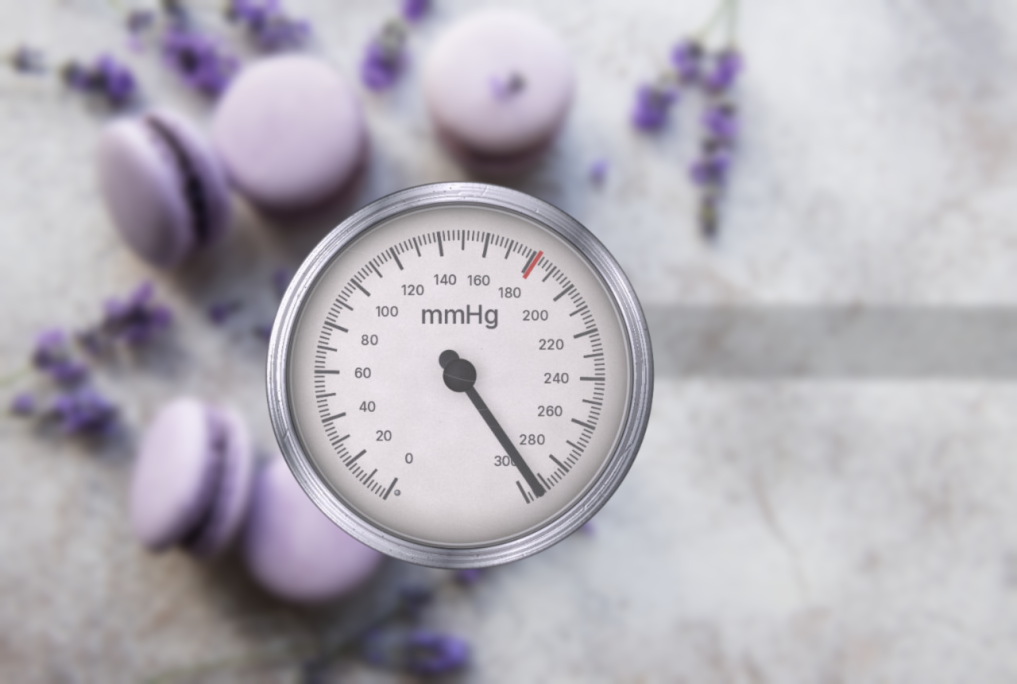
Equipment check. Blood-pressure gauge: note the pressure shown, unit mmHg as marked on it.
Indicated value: 294 mmHg
